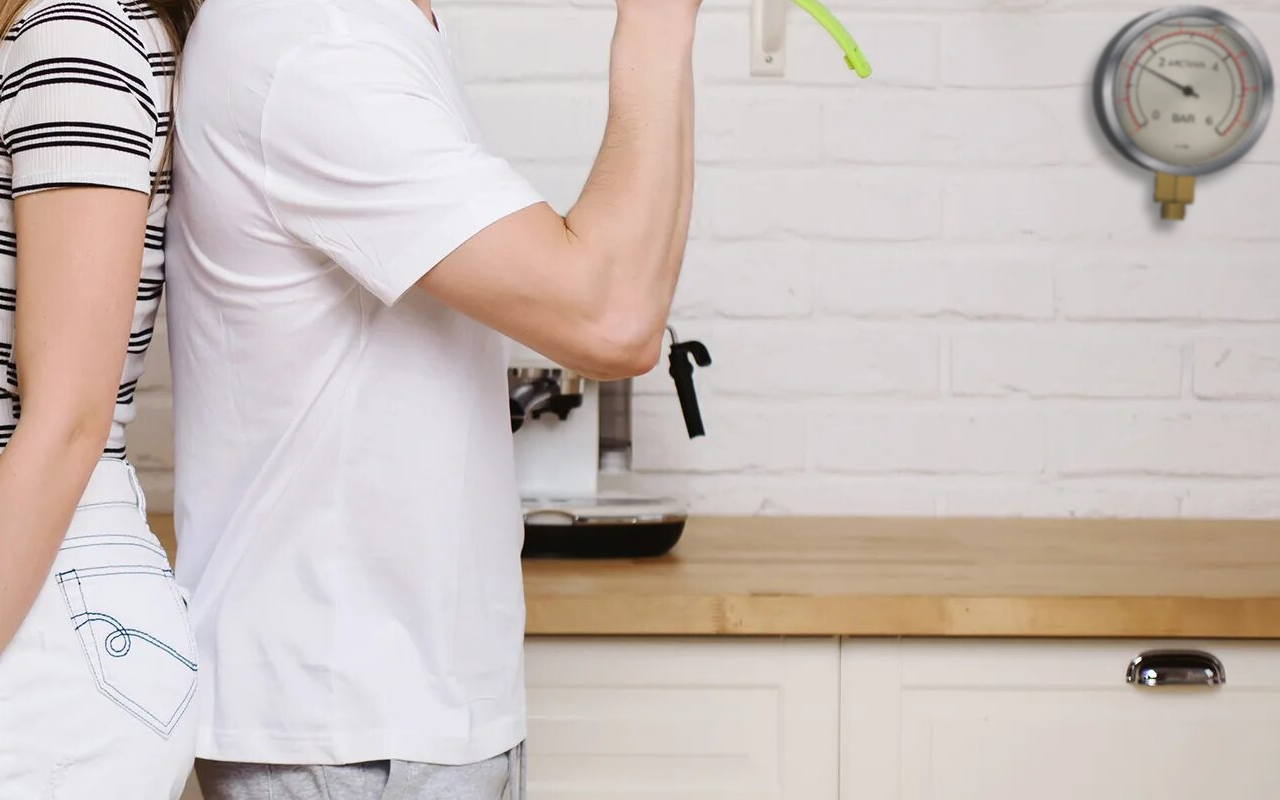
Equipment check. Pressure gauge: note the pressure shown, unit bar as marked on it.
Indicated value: 1.5 bar
